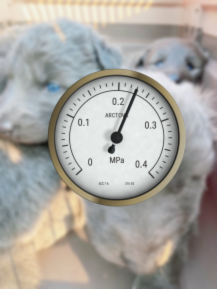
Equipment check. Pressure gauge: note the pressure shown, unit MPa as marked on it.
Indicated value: 0.23 MPa
